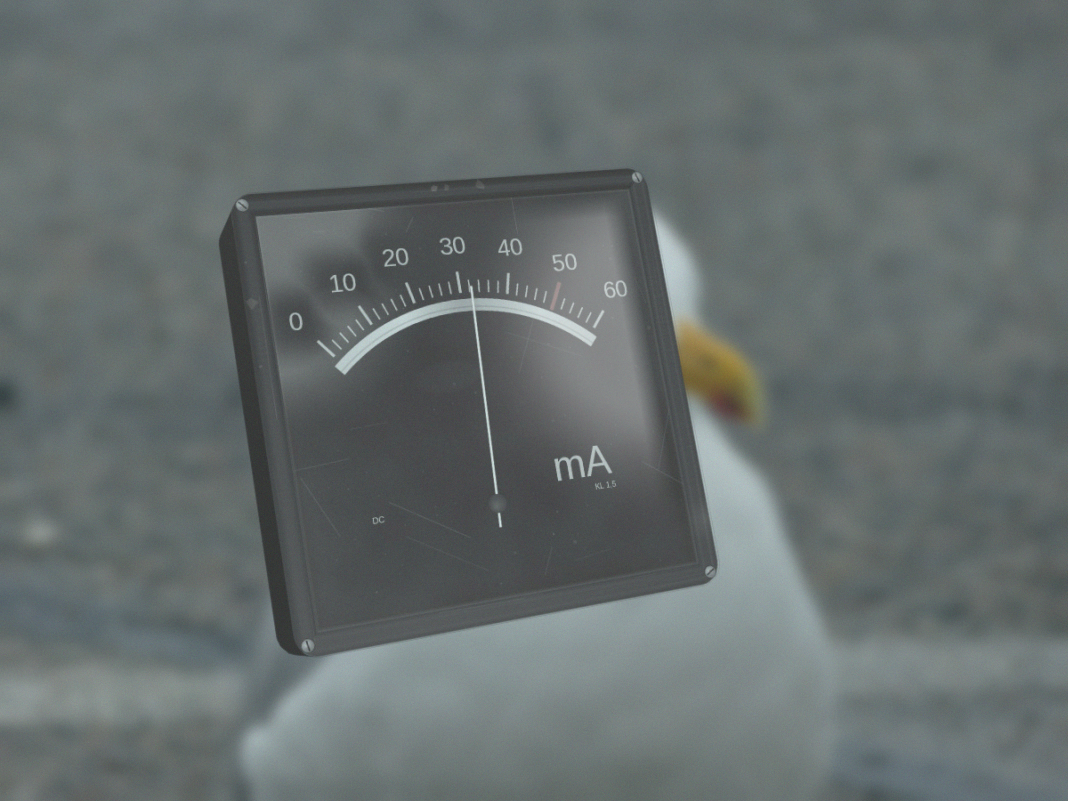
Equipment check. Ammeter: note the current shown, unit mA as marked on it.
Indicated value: 32 mA
